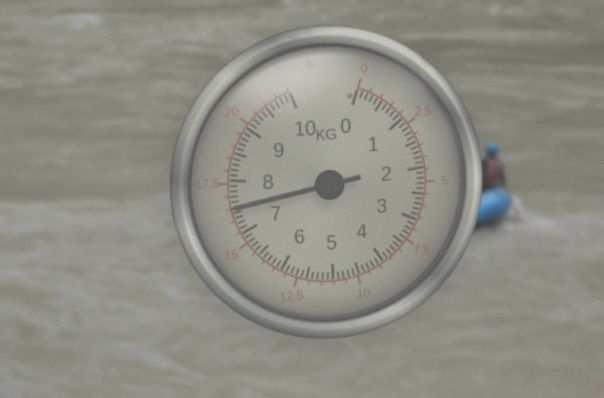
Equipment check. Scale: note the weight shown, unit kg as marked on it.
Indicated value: 7.5 kg
